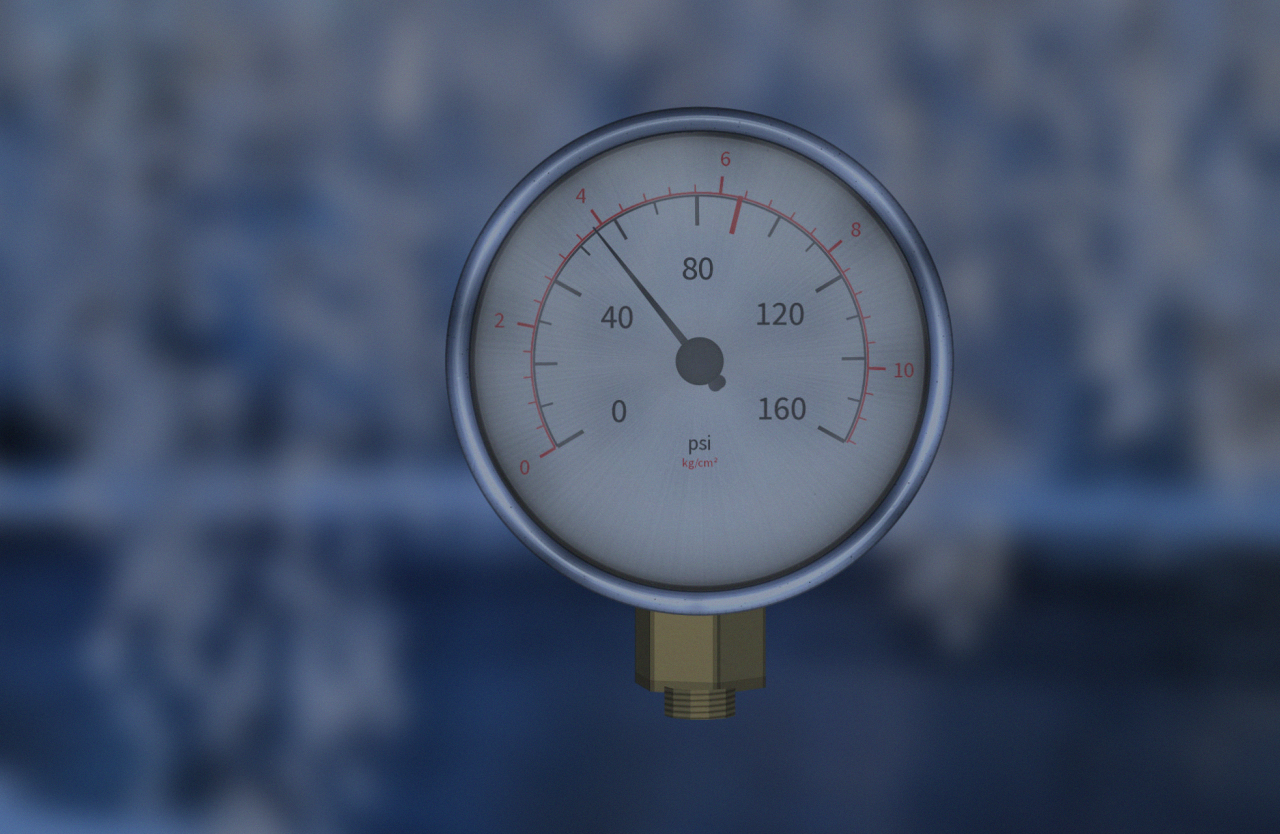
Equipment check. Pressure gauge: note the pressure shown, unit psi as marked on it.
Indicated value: 55 psi
